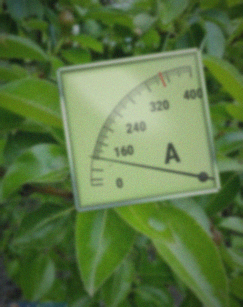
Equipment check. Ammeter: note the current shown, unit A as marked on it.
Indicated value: 120 A
